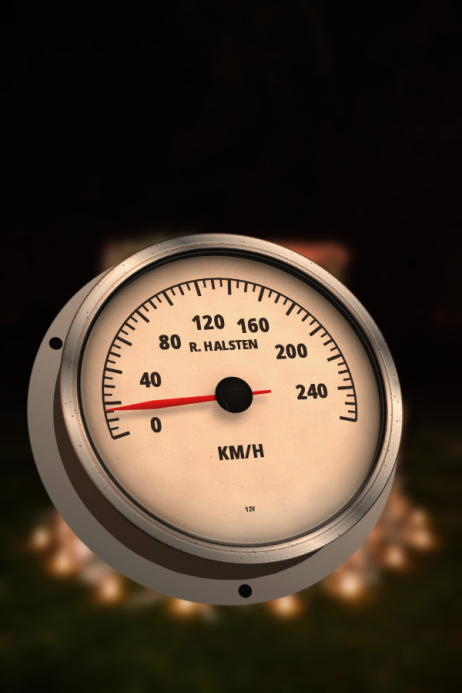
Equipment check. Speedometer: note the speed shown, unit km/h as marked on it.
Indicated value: 15 km/h
